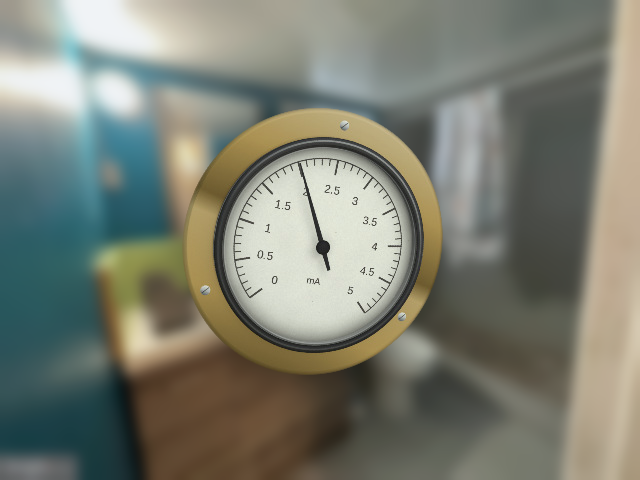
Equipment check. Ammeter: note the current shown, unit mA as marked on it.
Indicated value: 2 mA
